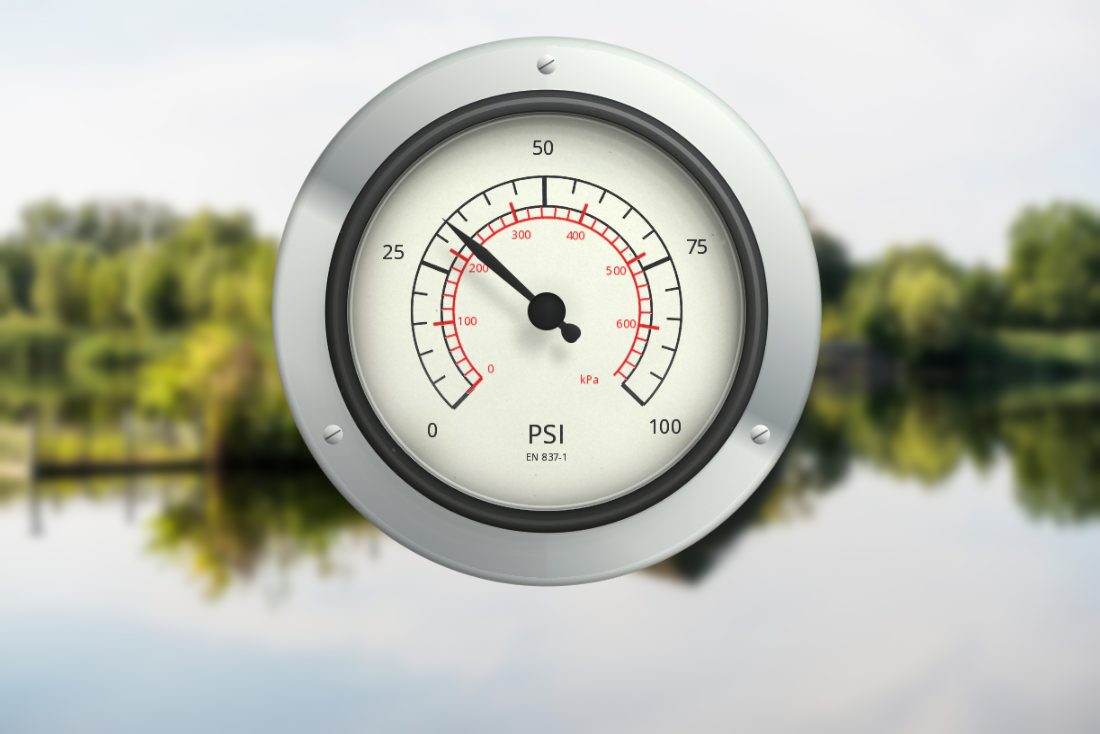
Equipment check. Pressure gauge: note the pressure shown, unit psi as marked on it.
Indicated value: 32.5 psi
